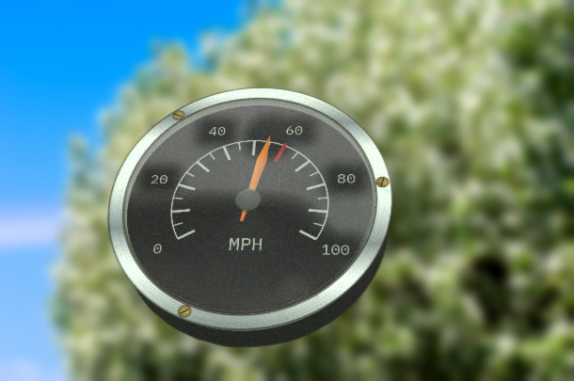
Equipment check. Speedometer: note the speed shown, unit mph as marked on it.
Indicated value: 55 mph
